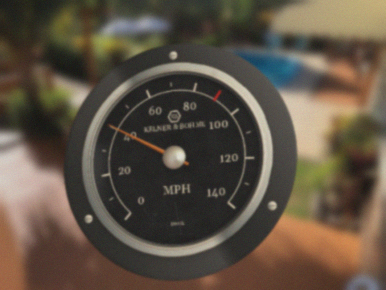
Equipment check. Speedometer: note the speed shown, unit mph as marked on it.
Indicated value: 40 mph
